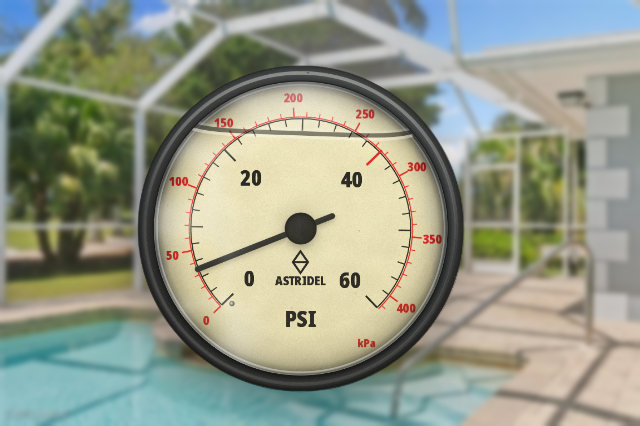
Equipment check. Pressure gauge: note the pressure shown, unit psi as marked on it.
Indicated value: 5 psi
